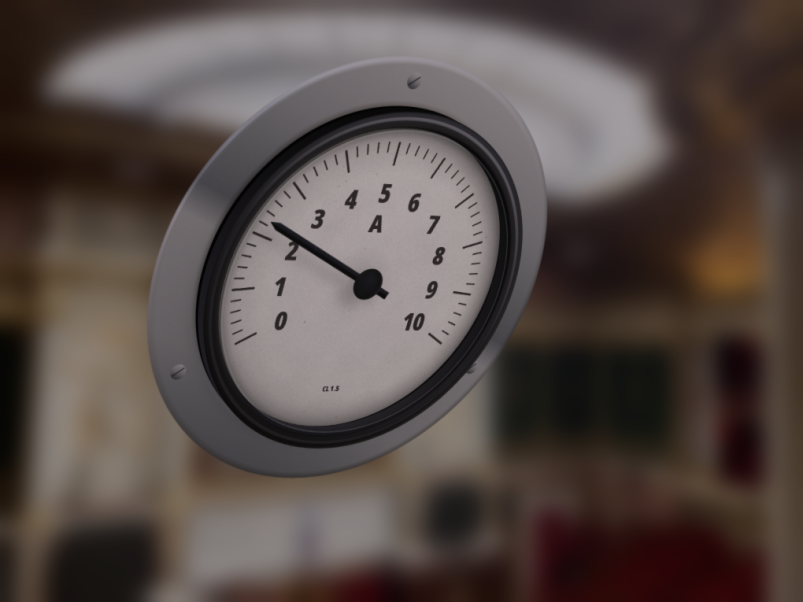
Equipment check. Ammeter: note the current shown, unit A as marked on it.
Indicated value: 2.3 A
